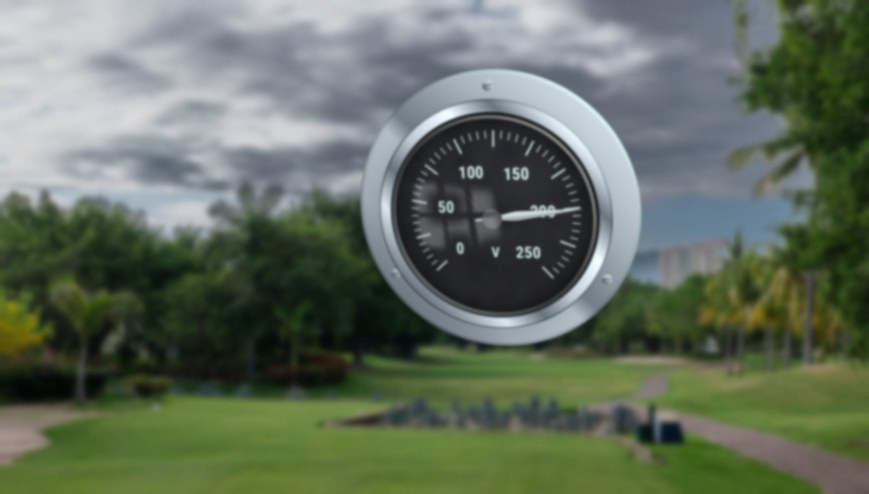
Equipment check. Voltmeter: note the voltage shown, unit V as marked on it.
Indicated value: 200 V
